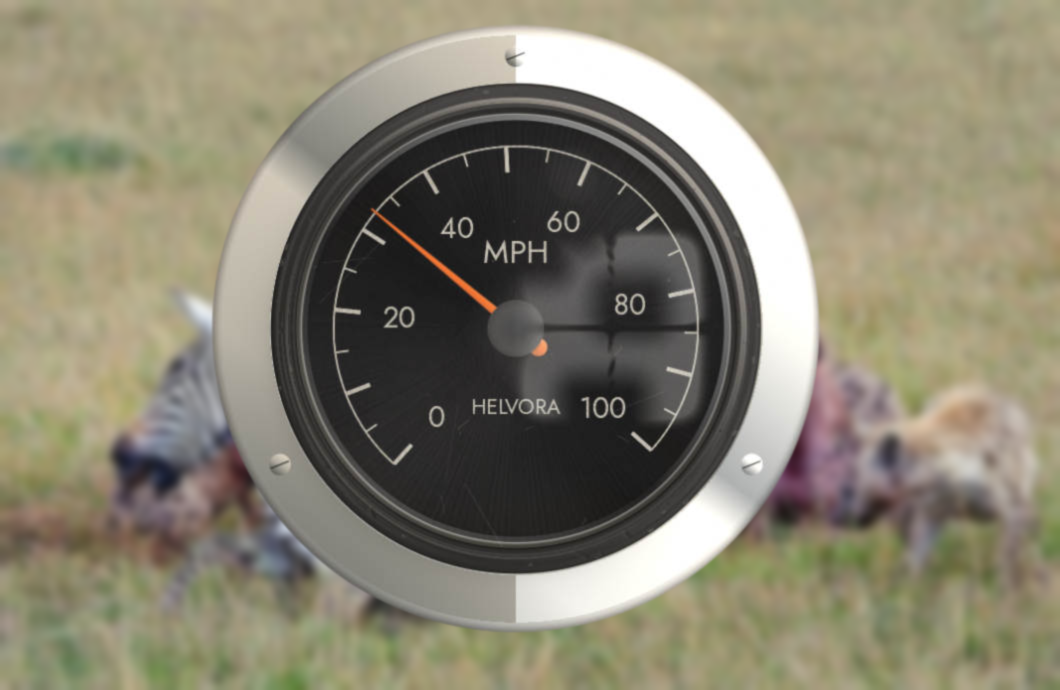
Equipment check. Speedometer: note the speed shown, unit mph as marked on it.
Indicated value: 32.5 mph
